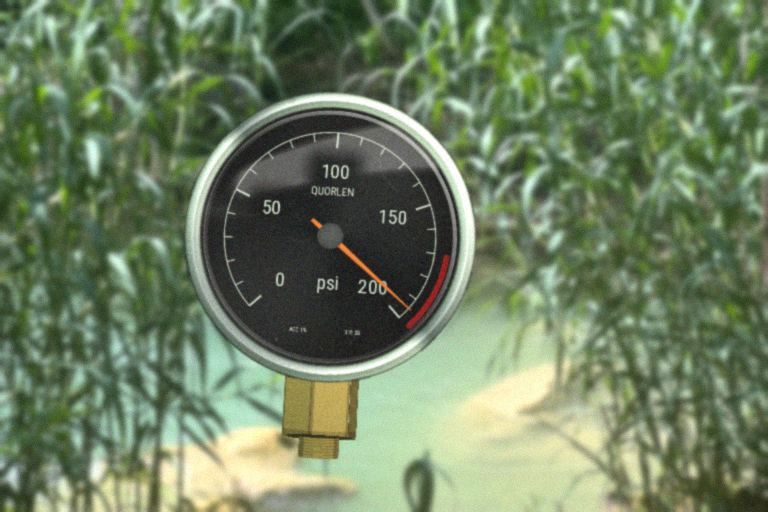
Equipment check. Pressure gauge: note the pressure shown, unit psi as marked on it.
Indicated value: 195 psi
